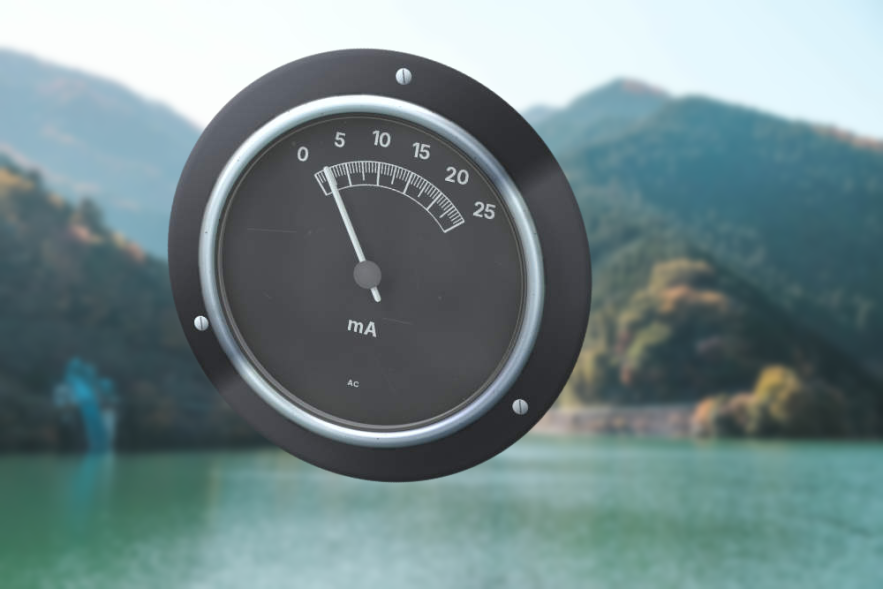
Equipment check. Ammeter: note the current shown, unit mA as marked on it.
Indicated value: 2.5 mA
